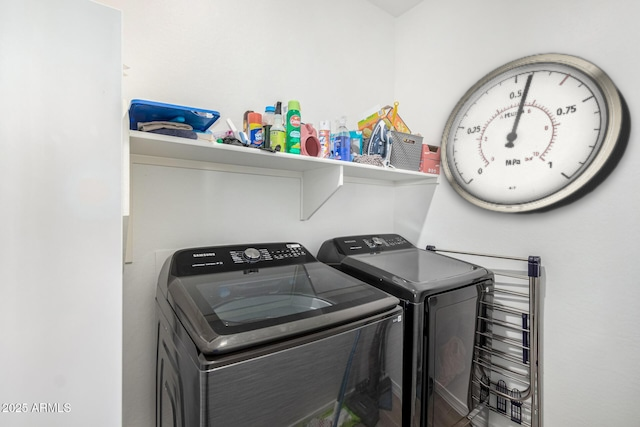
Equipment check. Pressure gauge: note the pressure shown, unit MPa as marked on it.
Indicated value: 0.55 MPa
